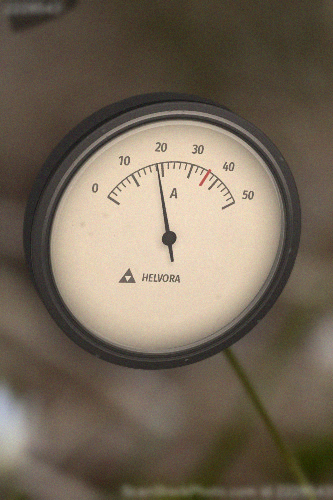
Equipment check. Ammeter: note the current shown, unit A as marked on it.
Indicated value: 18 A
